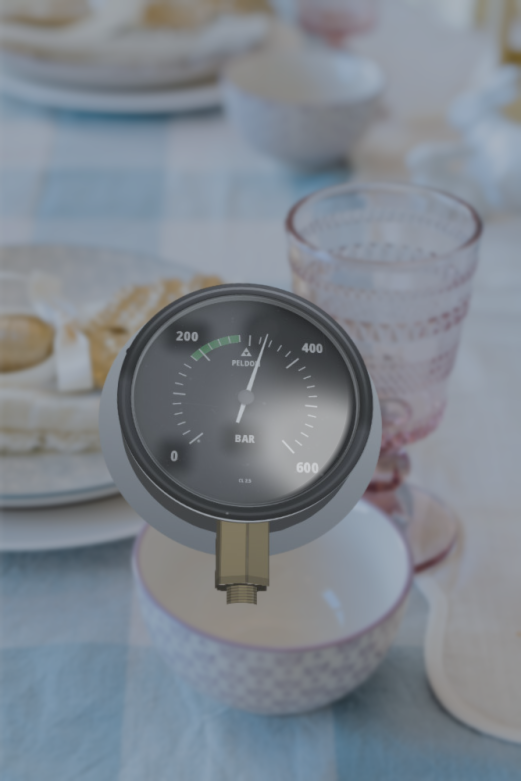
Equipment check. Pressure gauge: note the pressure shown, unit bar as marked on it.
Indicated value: 330 bar
